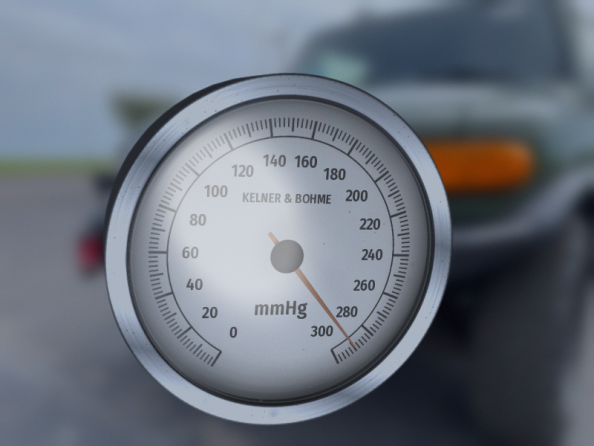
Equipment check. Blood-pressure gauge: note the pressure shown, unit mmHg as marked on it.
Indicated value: 290 mmHg
